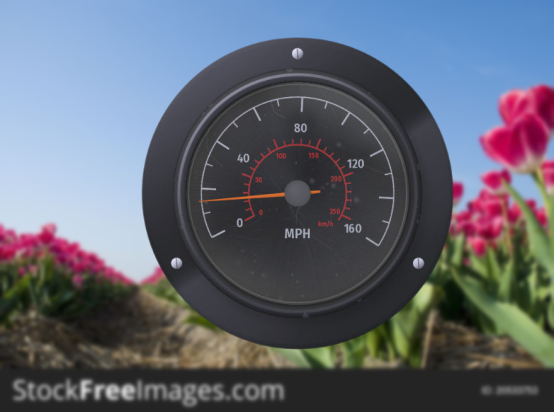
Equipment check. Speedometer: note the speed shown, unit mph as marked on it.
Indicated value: 15 mph
